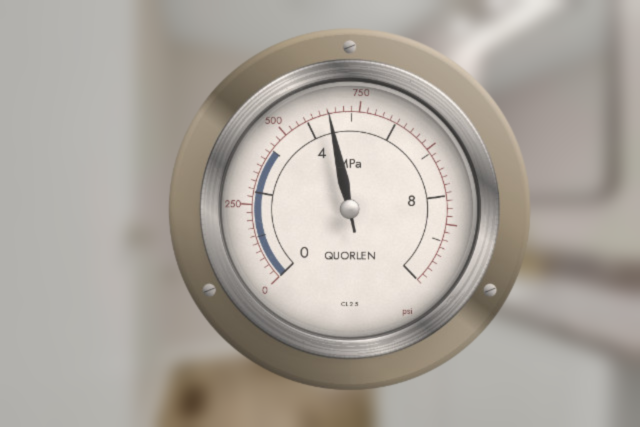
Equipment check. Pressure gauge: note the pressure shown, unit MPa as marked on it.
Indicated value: 4.5 MPa
